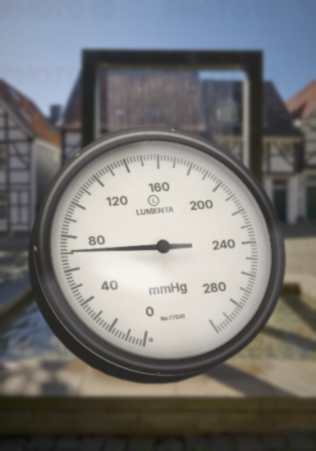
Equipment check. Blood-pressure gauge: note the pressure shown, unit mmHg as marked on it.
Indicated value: 70 mmHg
